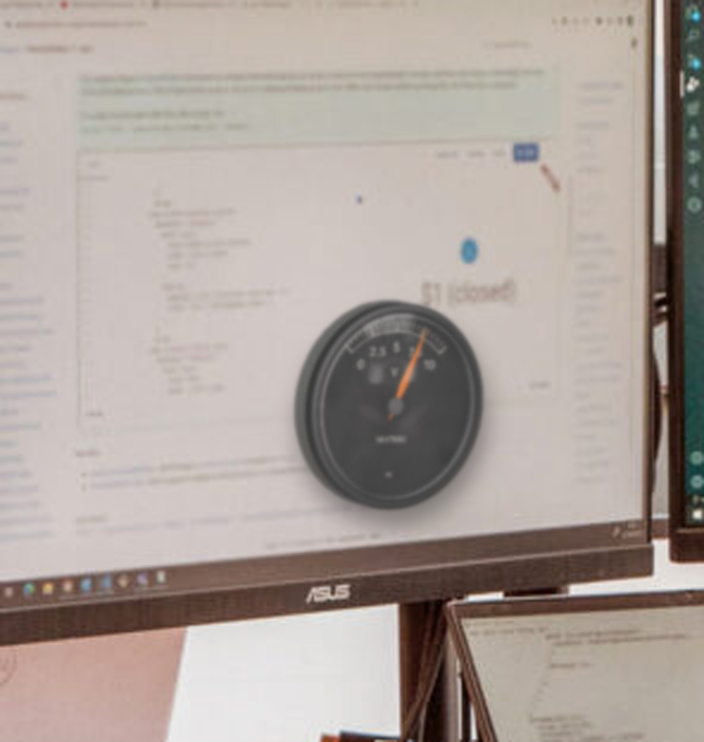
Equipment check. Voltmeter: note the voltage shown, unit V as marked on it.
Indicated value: 7.5 V
